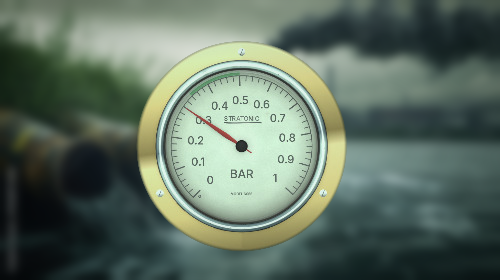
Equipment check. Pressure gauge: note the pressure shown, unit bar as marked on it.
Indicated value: 0.3 bar
